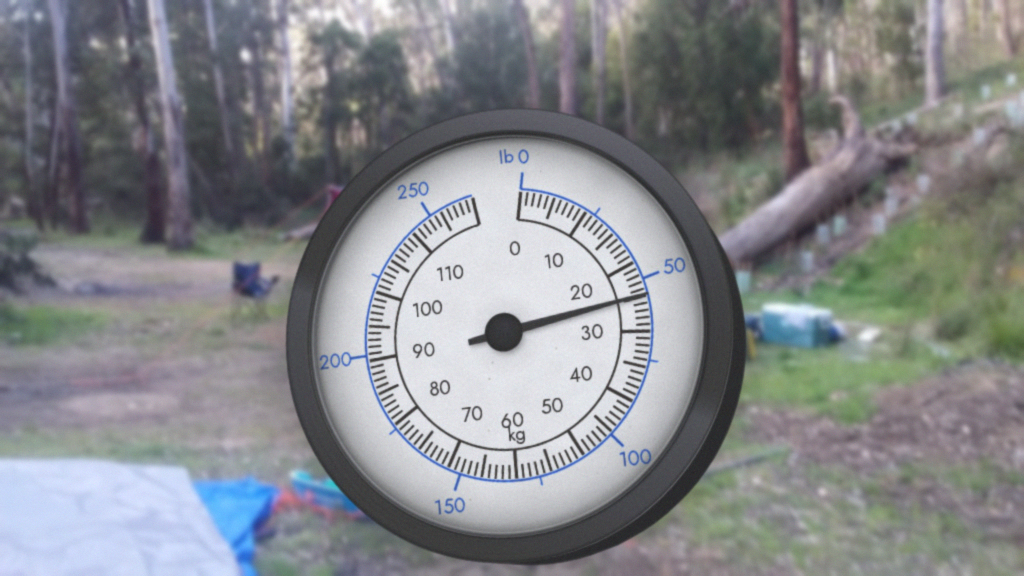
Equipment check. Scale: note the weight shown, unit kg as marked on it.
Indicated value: 25 kg
